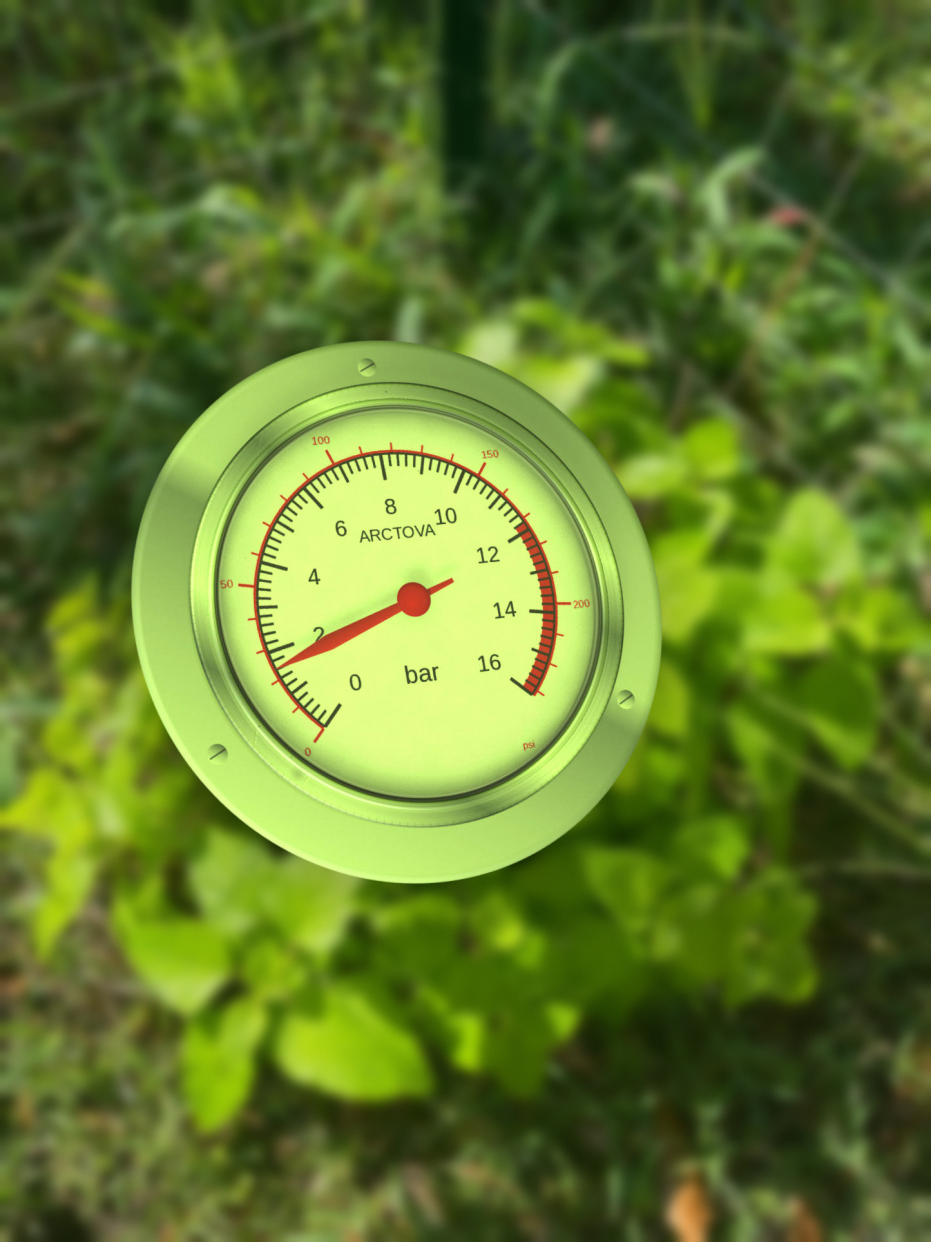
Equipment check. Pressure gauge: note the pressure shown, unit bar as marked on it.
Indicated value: 1.6 bar
